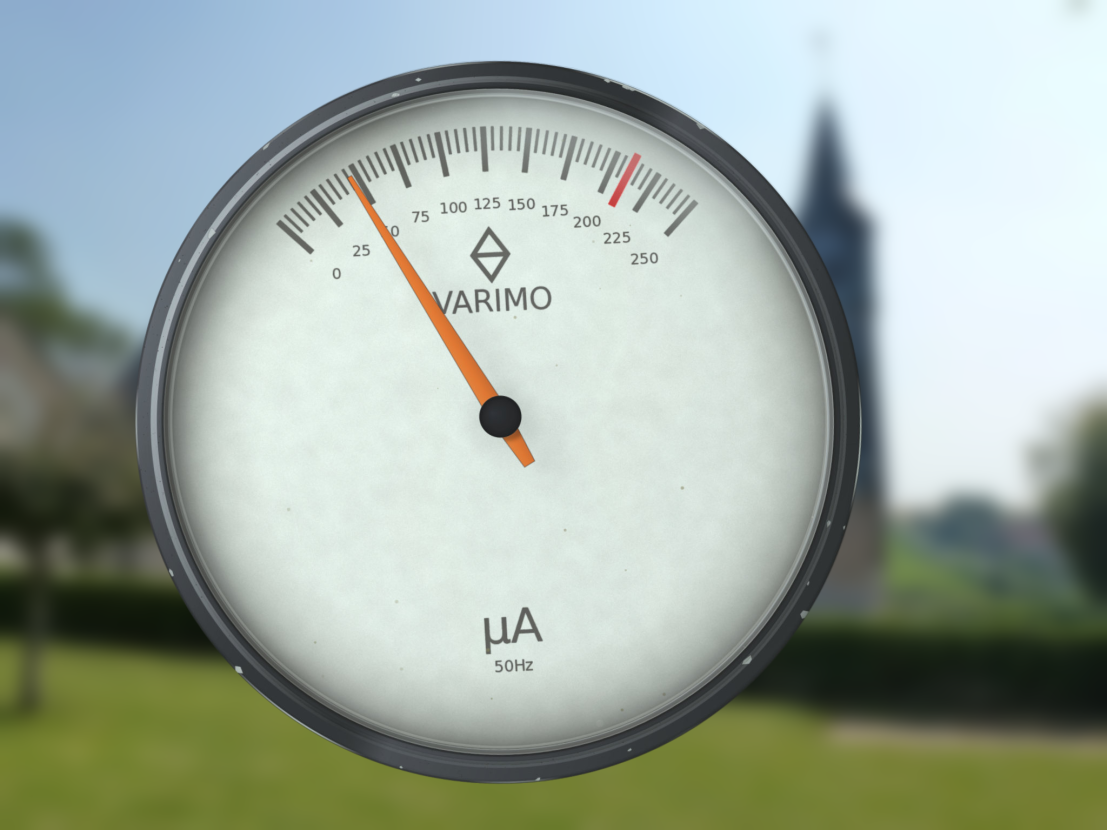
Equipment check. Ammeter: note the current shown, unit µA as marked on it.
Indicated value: 45 µA
